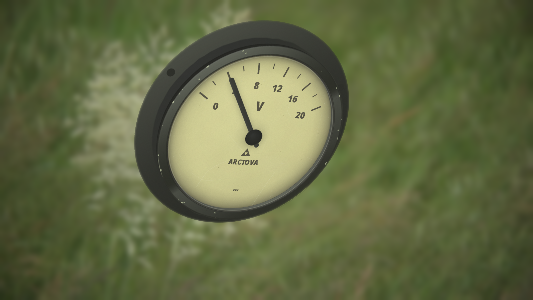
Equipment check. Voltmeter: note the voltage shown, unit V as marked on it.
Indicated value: 4 V
